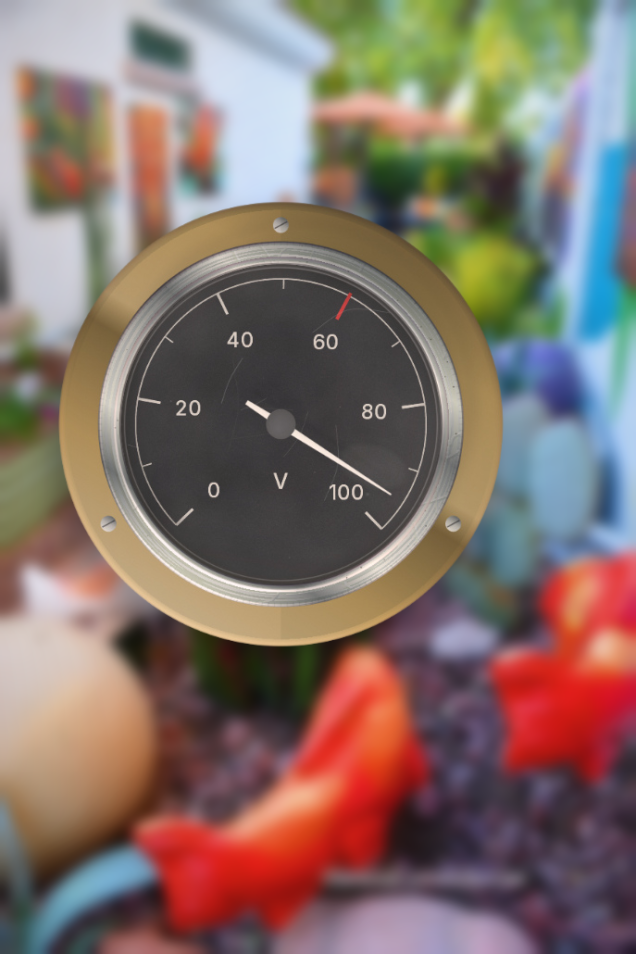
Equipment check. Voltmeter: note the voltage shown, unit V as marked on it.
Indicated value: 95 V
